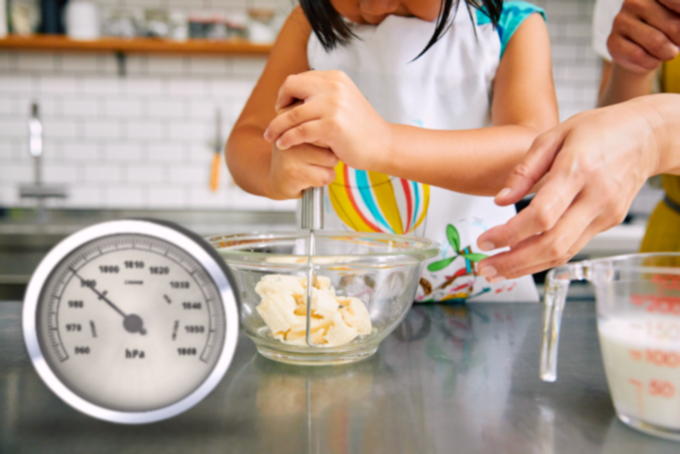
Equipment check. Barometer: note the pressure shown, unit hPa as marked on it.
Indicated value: 990 hPa
